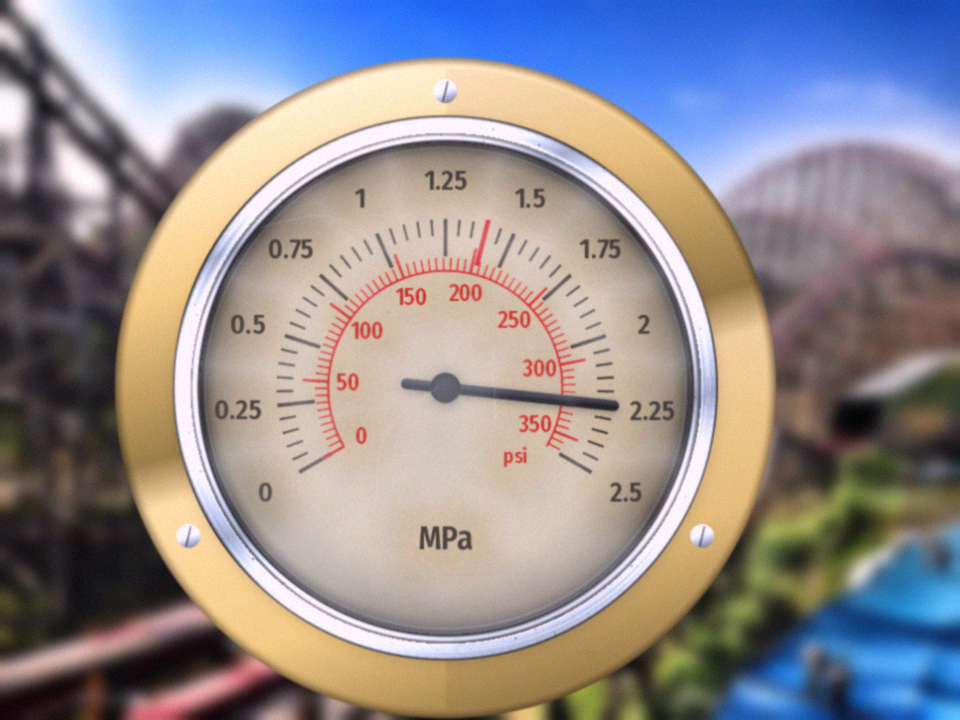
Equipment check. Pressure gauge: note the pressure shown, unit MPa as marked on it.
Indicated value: 2.25 MPa
